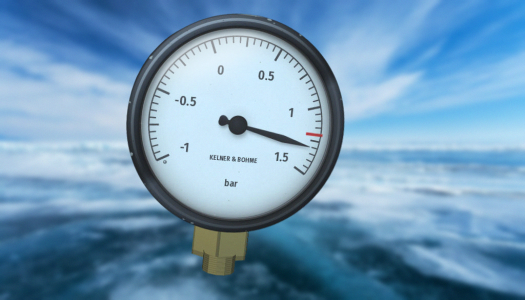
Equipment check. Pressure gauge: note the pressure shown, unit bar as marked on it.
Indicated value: 1.3 bar
